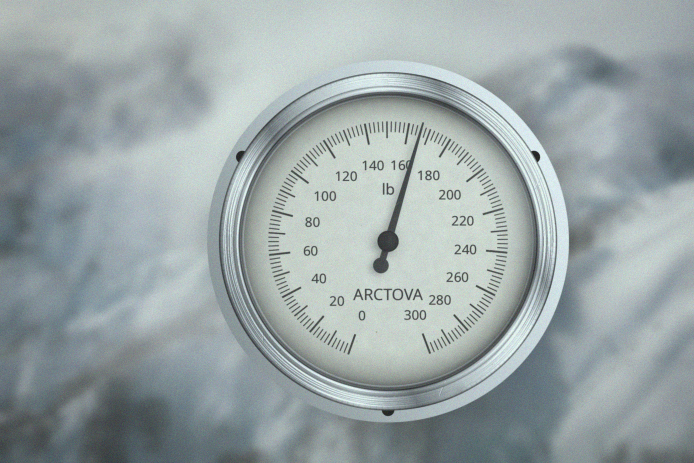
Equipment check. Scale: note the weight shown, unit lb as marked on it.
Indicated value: 166 lb
